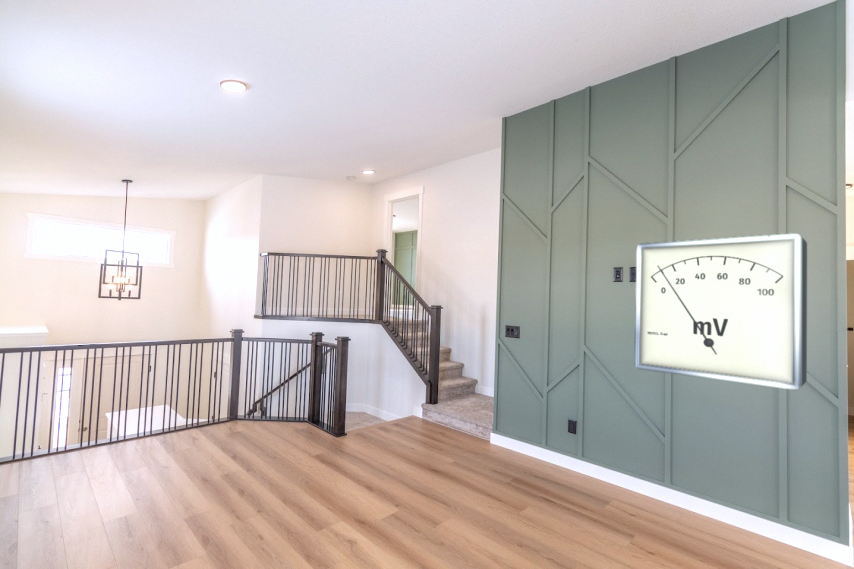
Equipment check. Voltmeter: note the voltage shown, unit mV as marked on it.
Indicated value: 10 mV
